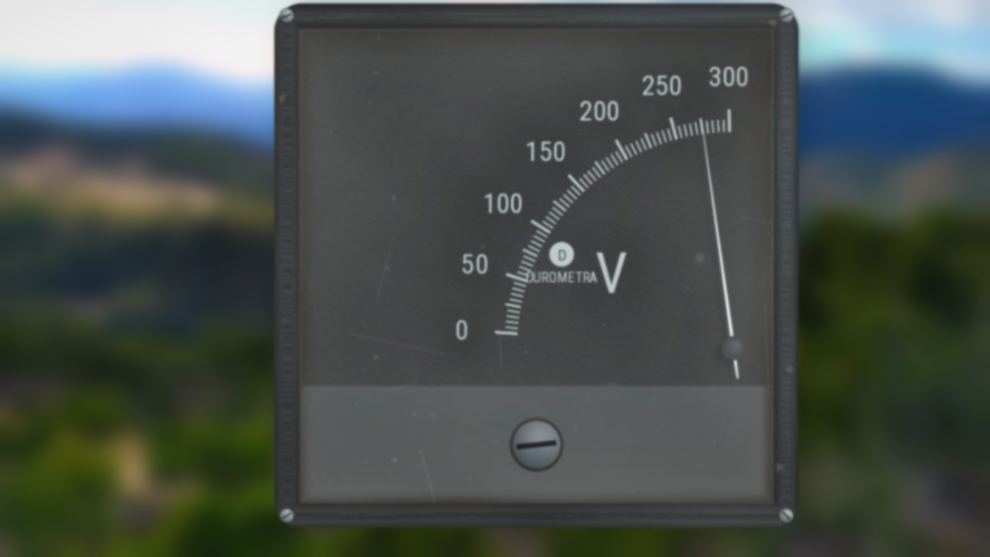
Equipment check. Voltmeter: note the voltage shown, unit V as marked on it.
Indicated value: 275 V
